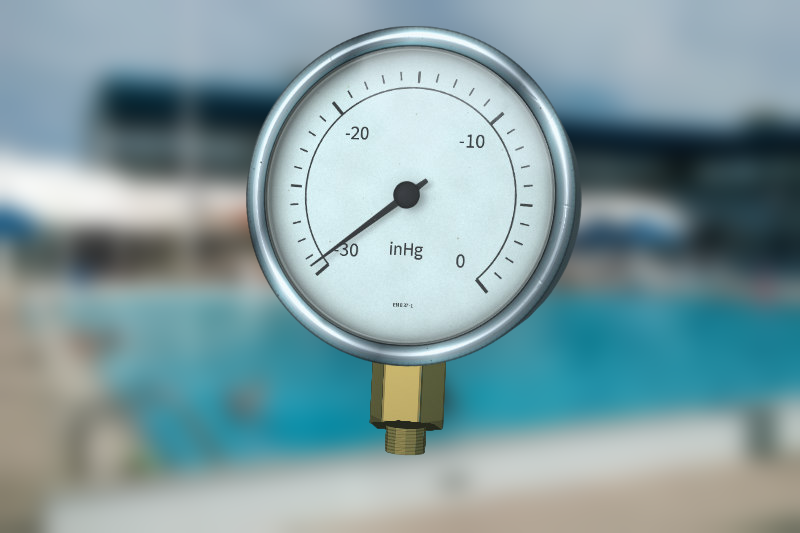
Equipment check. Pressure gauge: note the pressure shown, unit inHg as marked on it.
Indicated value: -29.5 inHg
